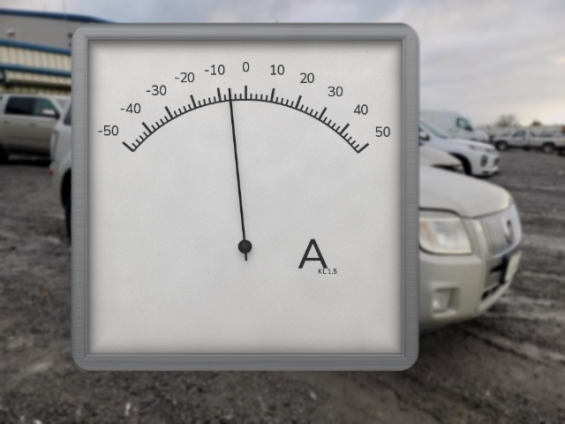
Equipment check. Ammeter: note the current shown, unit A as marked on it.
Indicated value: -6 A
